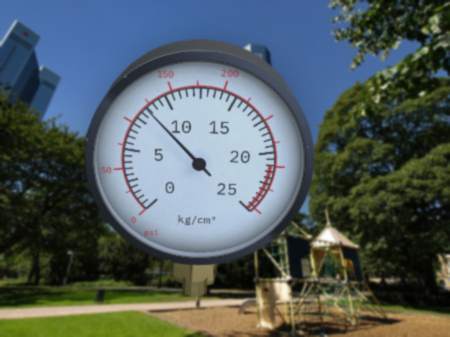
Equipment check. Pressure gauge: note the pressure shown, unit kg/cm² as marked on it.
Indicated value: 8.5 kg/cm²
